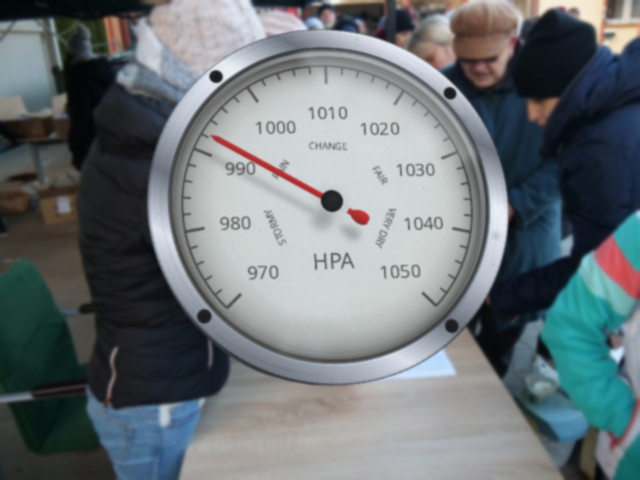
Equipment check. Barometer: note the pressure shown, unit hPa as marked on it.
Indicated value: 992 hPa
